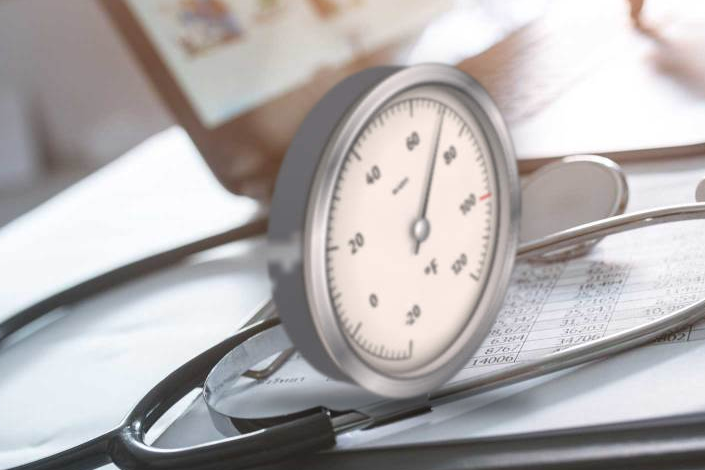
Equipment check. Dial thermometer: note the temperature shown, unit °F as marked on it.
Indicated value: 70 °F
